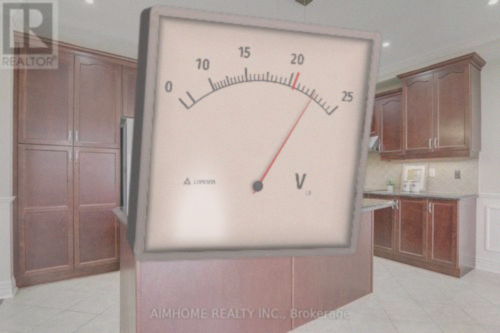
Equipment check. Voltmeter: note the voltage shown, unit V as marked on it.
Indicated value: 22.5 V
